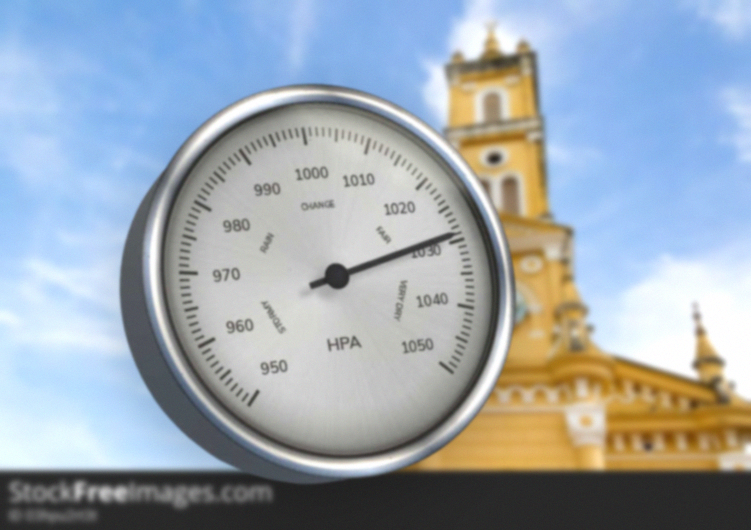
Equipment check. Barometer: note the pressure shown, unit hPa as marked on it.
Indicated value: 1029 hPa
